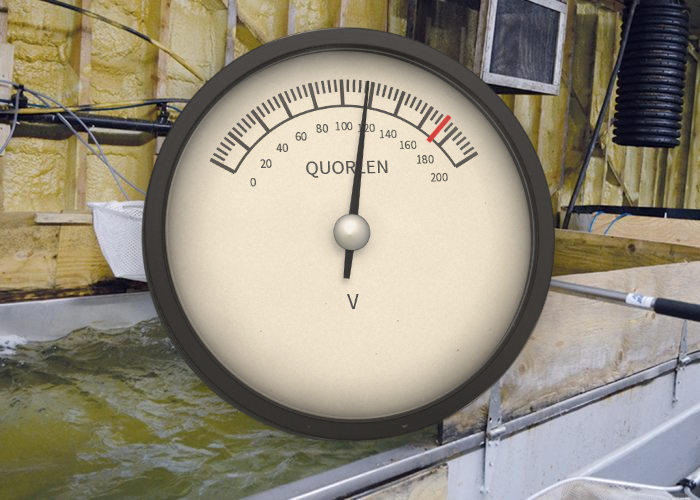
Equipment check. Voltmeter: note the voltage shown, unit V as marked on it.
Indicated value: 116 V
